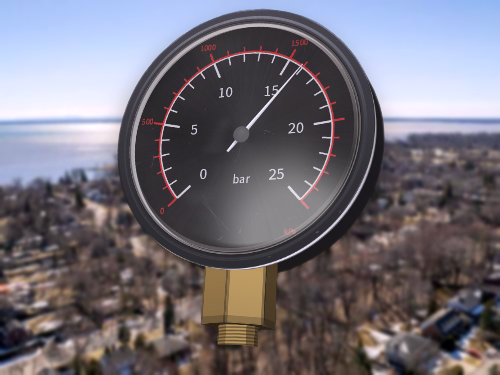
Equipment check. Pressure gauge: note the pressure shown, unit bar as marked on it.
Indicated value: 16 bar
